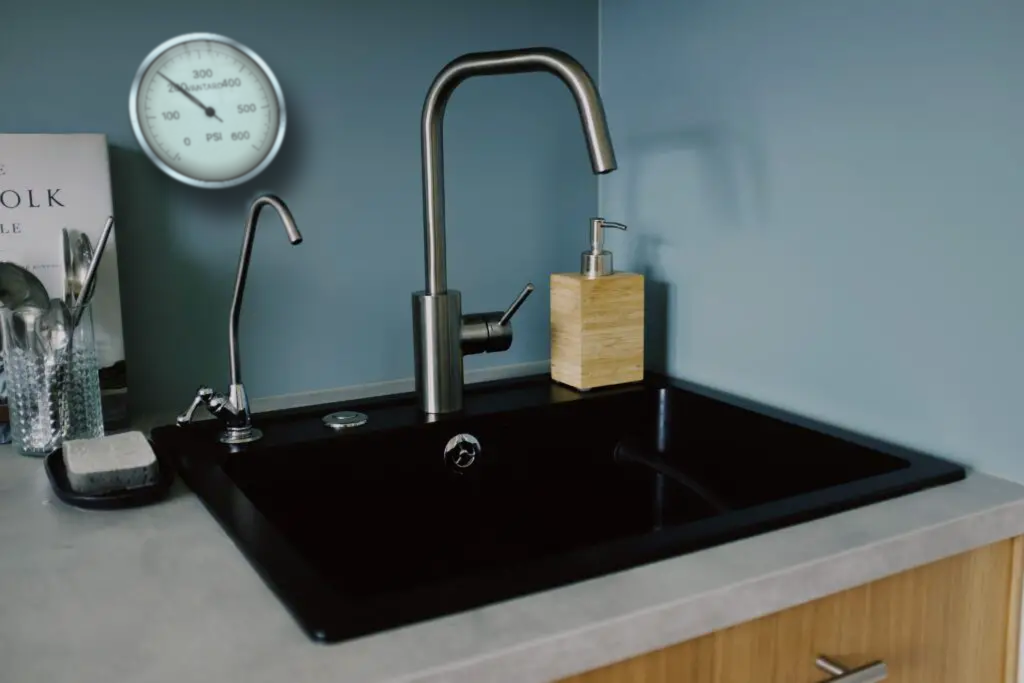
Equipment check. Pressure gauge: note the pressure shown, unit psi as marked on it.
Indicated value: 200 psi
